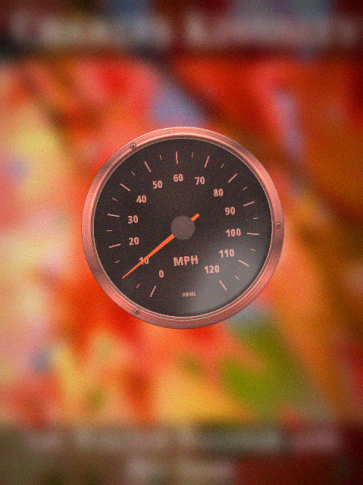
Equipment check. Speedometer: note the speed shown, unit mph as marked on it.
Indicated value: 10 mph
